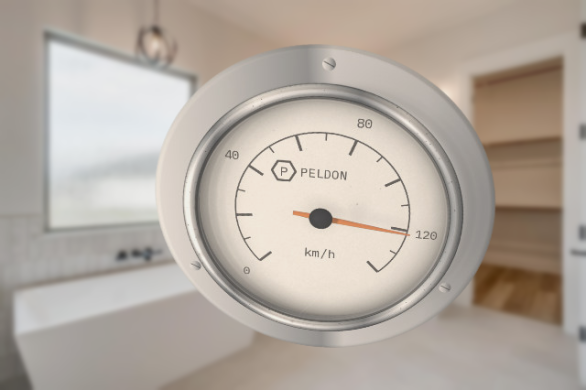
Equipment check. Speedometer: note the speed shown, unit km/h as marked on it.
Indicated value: 120 km/h
